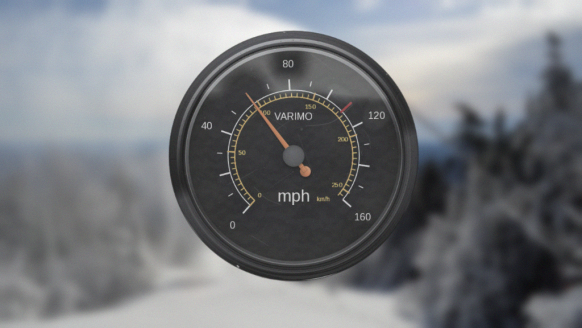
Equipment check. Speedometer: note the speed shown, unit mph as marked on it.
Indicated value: 60 mph
